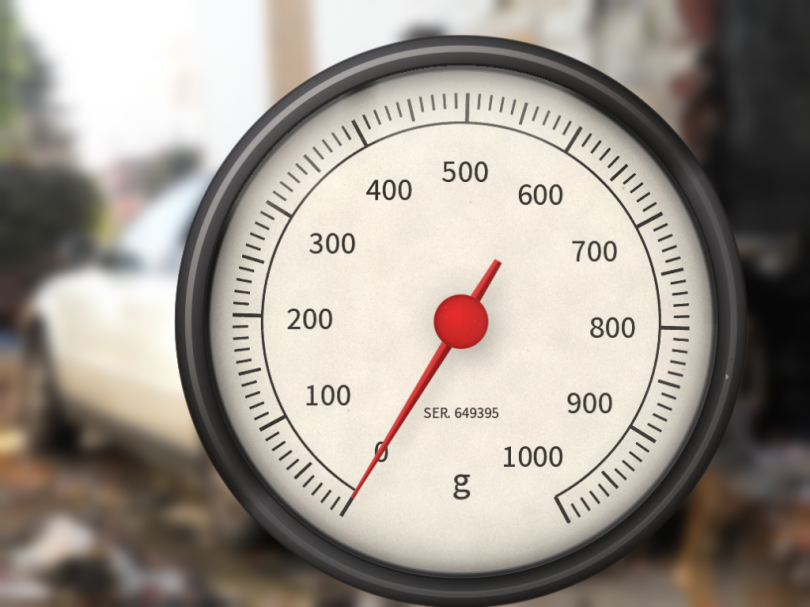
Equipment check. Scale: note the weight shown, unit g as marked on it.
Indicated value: 0 g
